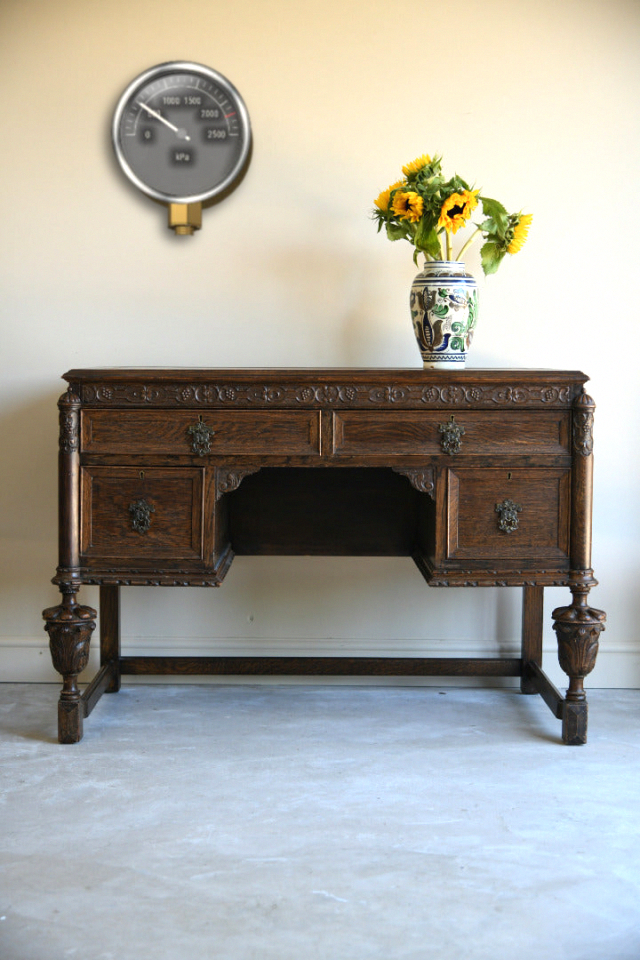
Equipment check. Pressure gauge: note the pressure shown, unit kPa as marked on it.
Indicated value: 500 kPa
